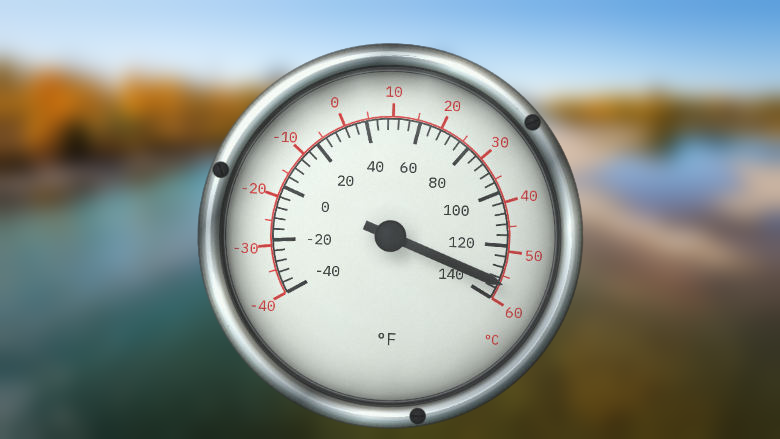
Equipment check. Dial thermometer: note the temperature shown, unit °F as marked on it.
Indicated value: 134 °F
